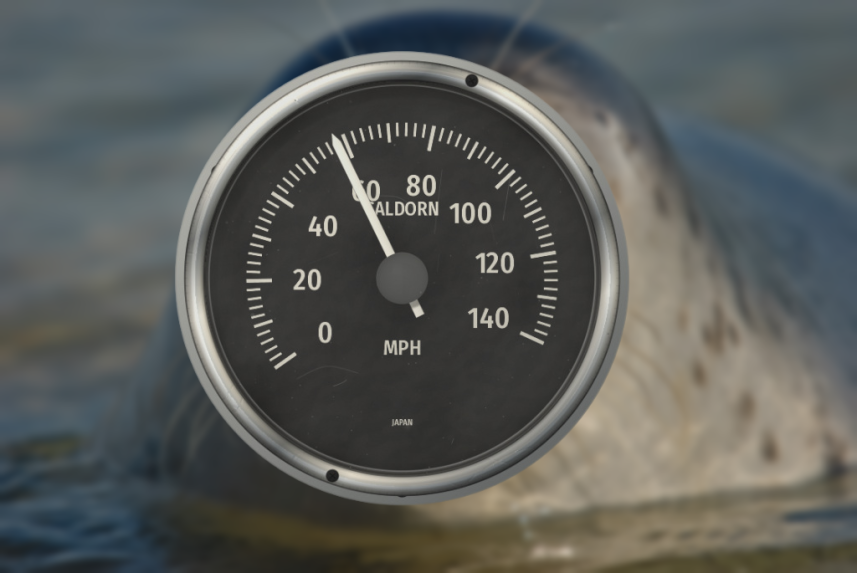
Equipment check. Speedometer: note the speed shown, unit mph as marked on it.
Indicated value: 58 mph
